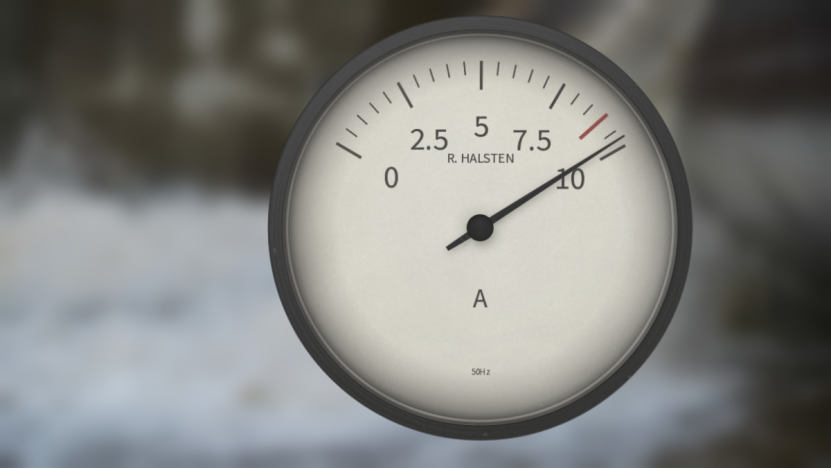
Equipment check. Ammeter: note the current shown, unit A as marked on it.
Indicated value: 9.75 A
